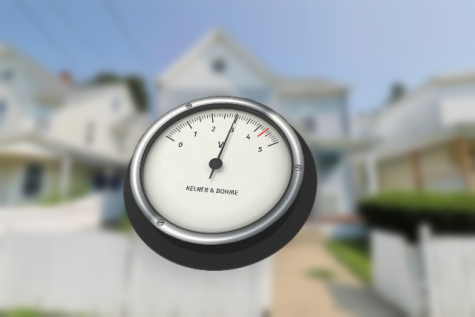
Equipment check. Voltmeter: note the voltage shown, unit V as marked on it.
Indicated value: 3 V
